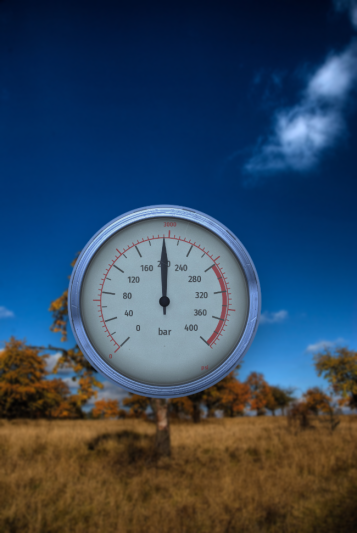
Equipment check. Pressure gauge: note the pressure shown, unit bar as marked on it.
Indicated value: 200 bar
